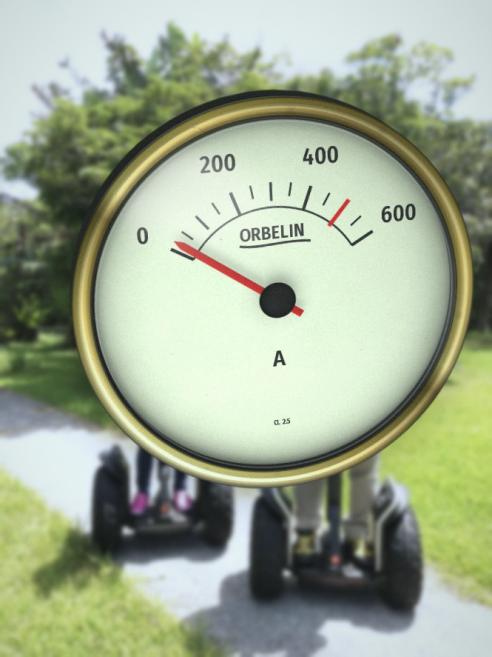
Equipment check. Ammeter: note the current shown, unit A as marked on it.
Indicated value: 25 A
